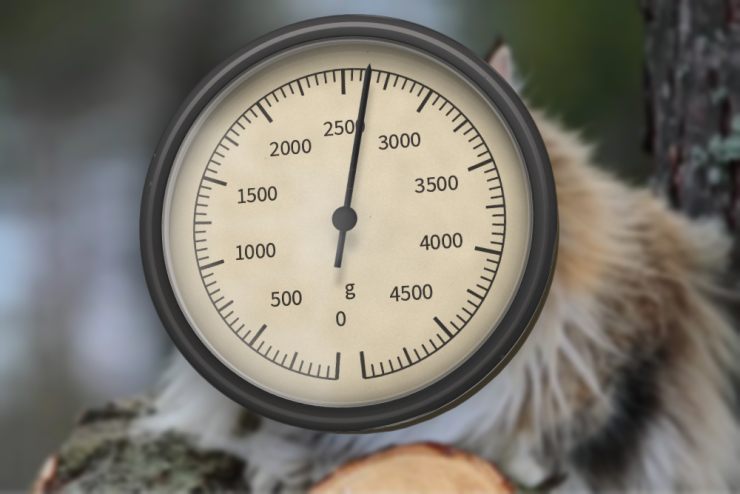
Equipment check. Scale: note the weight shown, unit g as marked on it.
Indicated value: 2650 g
